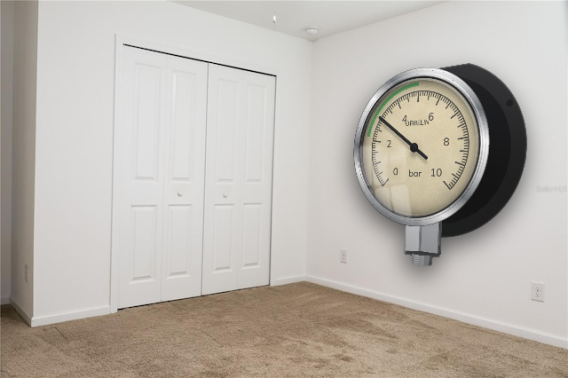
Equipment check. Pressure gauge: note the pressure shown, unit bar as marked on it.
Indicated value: 3 bar
